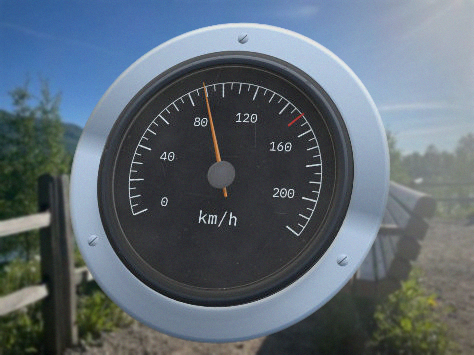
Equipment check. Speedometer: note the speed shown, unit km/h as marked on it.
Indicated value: 90 km/h
